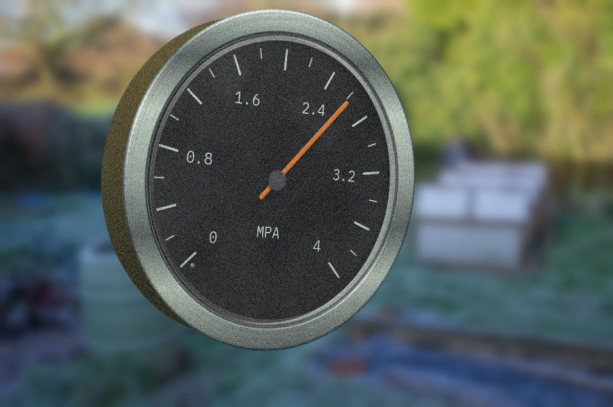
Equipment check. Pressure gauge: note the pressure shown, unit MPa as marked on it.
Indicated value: 2.6 MPa
